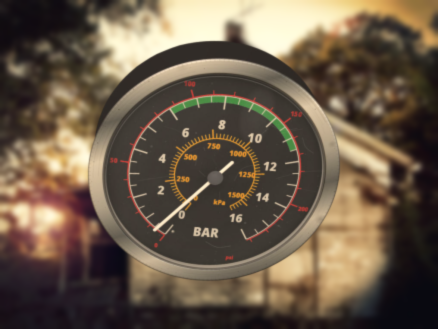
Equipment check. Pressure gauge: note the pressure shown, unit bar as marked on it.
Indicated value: 0.5 bar
